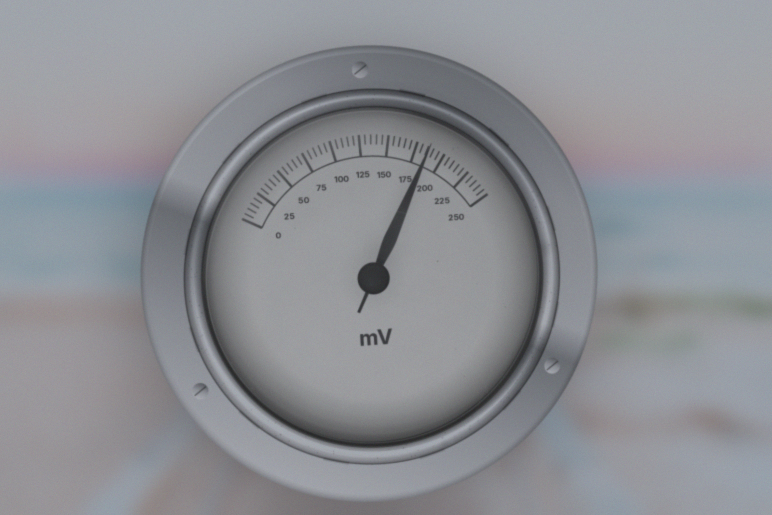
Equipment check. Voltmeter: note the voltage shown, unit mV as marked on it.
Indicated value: 185 mV
